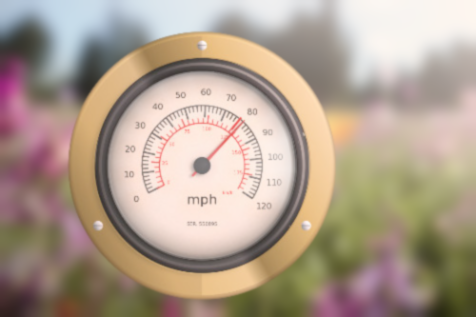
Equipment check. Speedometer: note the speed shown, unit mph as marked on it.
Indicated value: 80 mph
